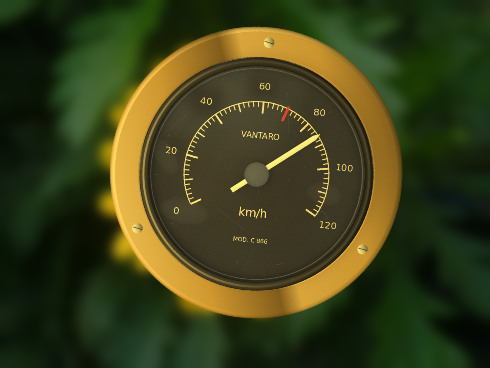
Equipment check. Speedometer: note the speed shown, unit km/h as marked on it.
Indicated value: 86 km/h
